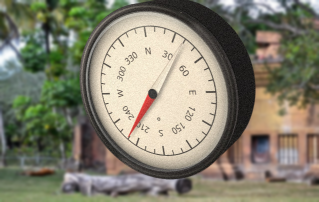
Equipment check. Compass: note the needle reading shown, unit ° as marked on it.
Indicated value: 220 °
